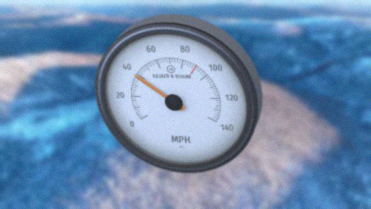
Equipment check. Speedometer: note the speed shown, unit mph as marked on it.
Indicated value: 40 mph
